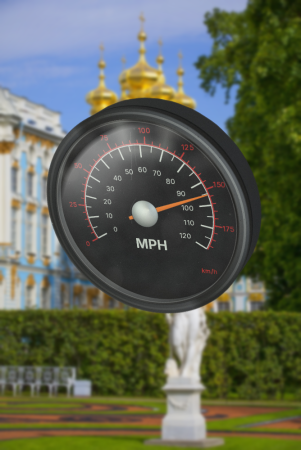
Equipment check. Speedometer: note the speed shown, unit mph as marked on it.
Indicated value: 95 mph
